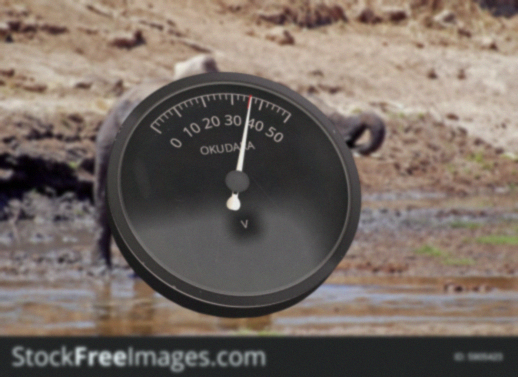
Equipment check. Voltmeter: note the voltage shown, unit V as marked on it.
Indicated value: 36 V
